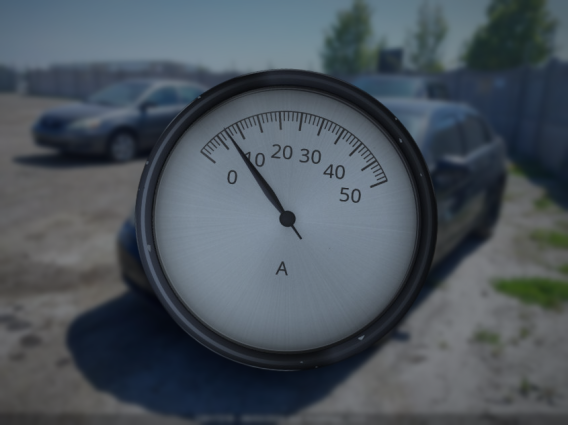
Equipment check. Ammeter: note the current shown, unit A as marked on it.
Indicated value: 7 A
